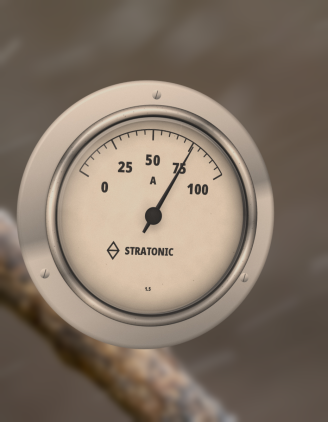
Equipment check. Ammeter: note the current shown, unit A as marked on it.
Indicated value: 75 A
